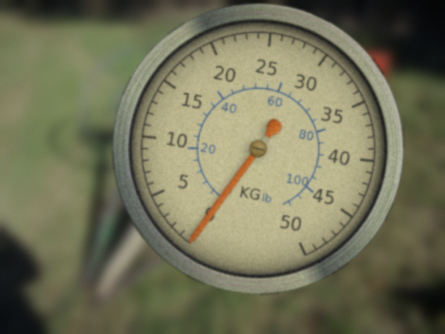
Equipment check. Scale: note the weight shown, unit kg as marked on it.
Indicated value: 0 kg
